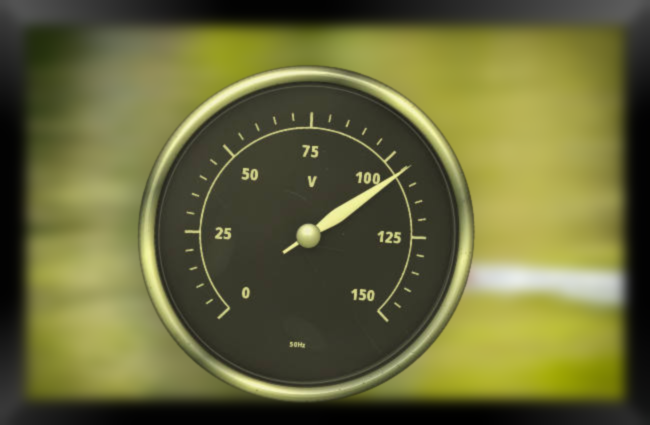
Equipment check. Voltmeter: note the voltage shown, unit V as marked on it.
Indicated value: 105 V
